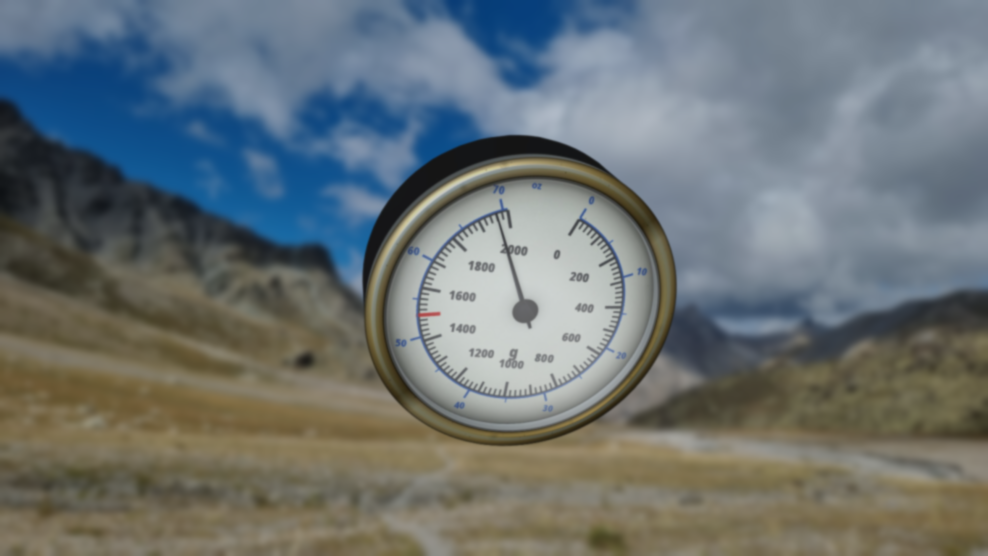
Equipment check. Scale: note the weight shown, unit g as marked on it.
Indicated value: 1960 g
